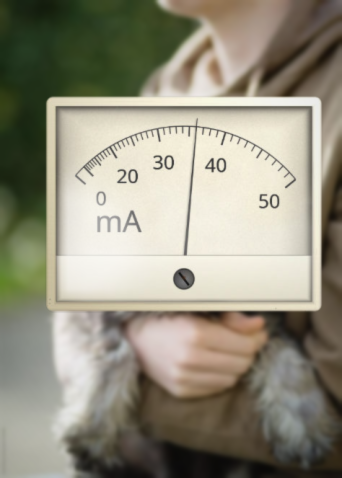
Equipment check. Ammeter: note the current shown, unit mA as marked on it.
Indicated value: 36 mA
